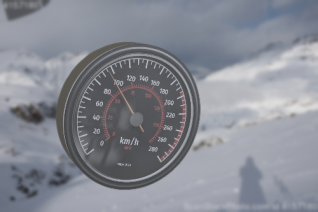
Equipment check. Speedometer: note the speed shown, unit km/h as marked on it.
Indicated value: 95 km/h
